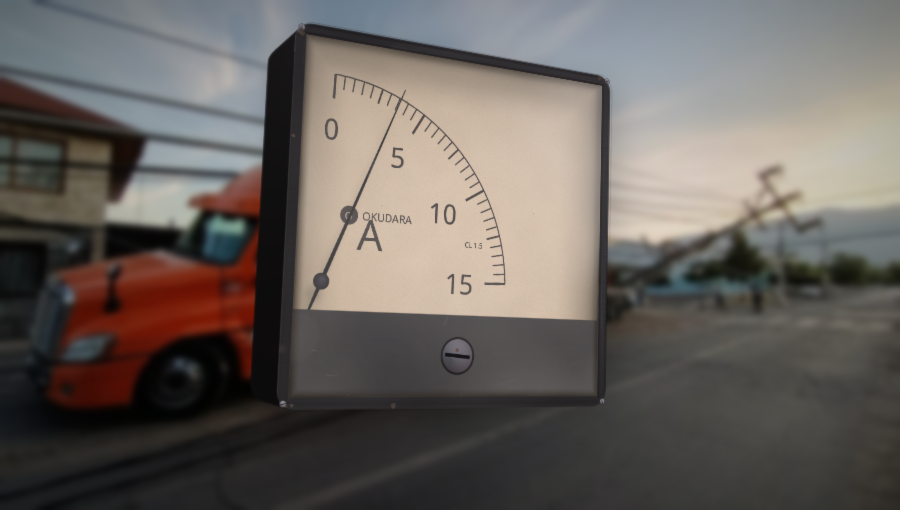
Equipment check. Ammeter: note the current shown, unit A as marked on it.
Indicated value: 3.5 A
